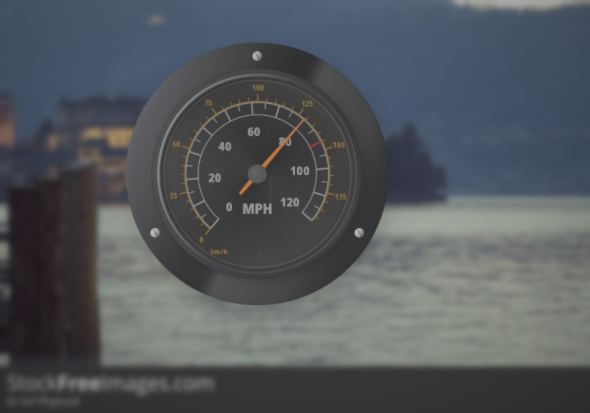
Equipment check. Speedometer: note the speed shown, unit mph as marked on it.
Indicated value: 80 mph
